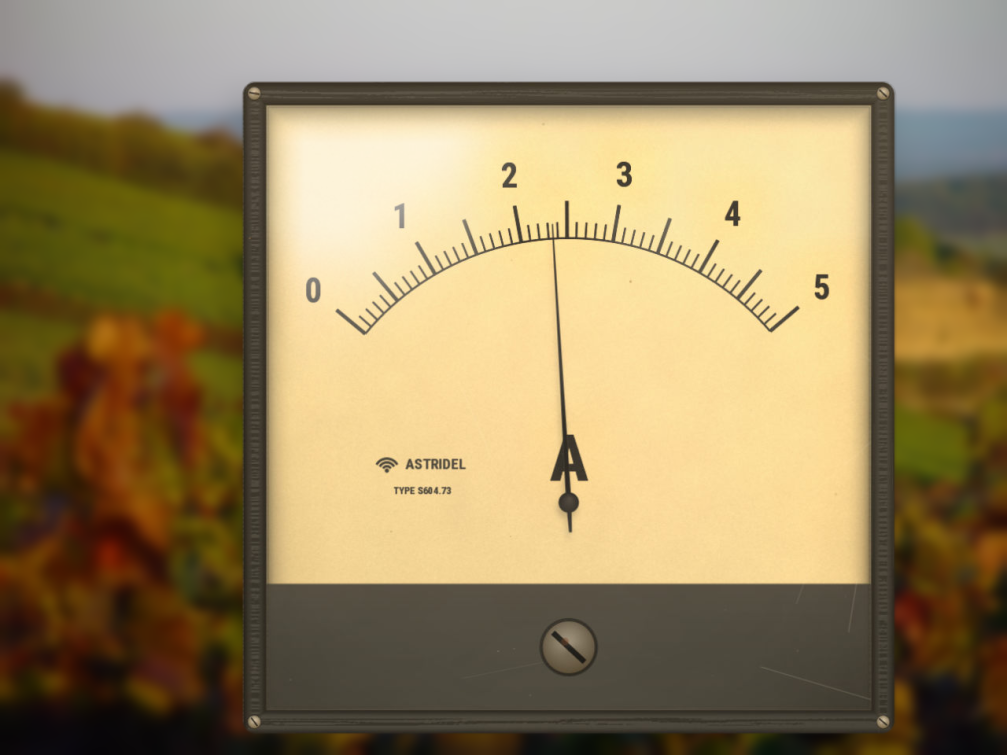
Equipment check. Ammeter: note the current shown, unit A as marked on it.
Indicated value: 2.35 A
